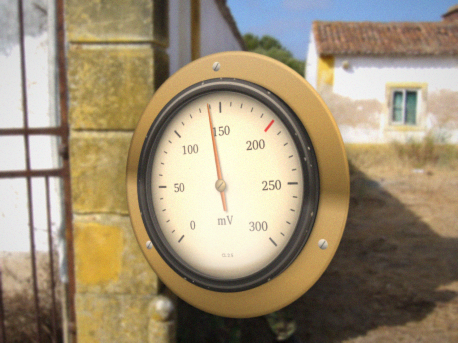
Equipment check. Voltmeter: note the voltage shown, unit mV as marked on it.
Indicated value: 140 mV
